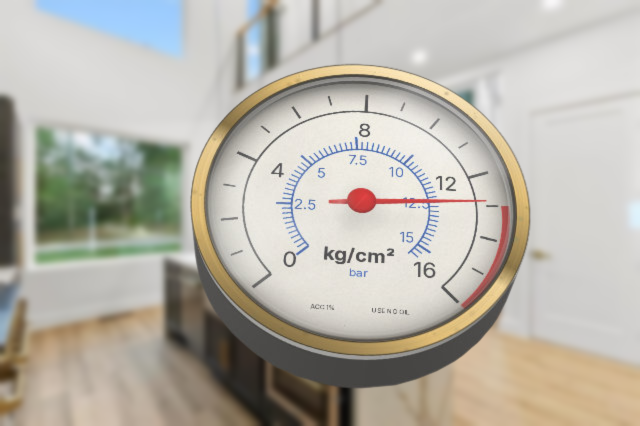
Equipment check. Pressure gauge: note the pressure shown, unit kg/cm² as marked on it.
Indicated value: 13 kg/cm²
